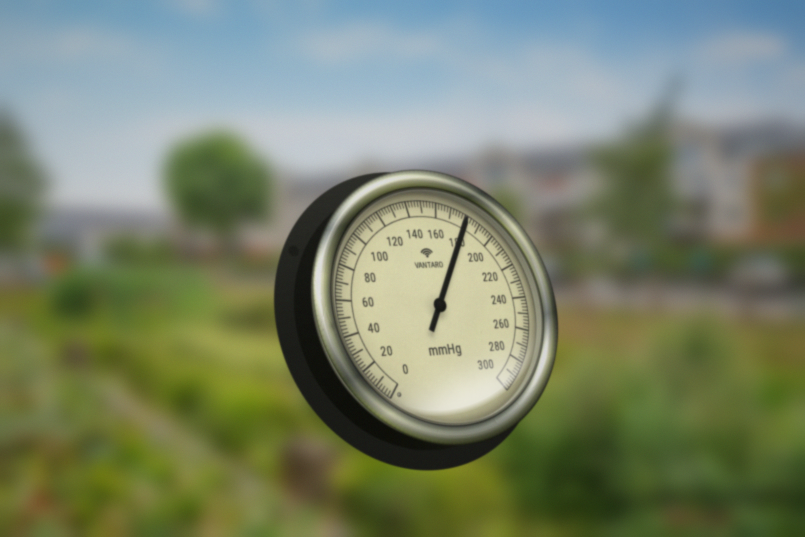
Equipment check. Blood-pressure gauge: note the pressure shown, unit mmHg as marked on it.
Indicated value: 180 mmHg
